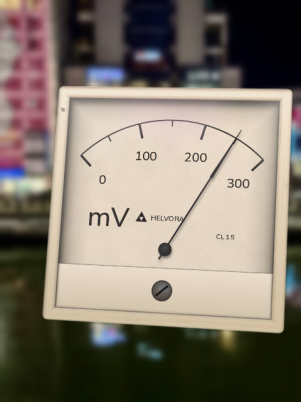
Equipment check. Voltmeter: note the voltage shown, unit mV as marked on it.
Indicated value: 250 mV
